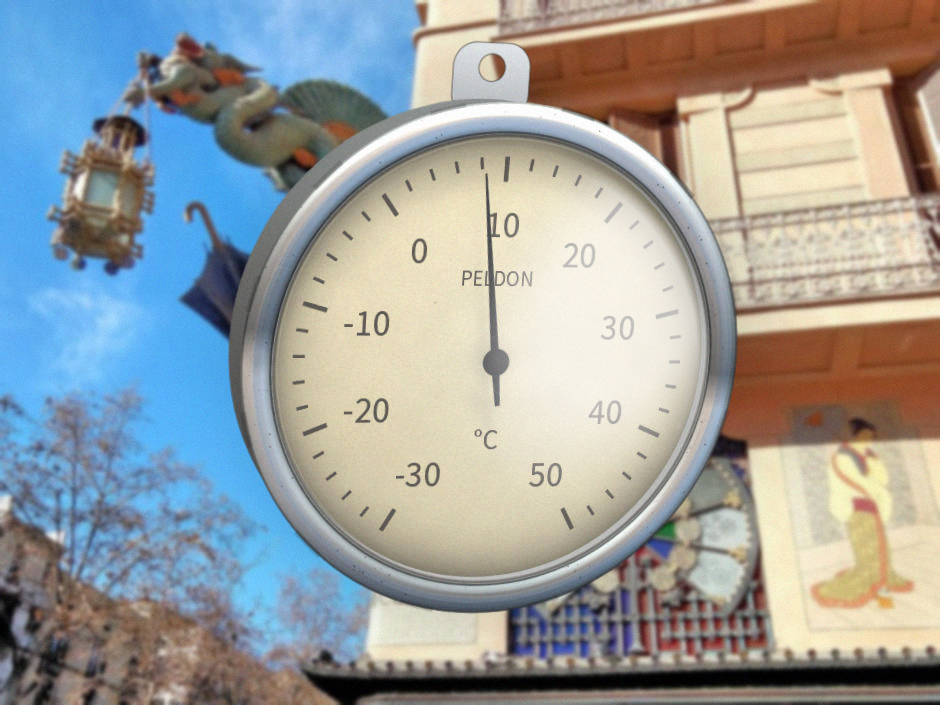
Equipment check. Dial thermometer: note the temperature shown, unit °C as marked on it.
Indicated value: 8 °C
